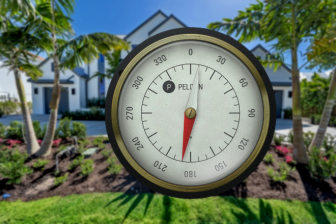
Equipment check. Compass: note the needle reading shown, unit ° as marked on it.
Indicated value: 190 °
